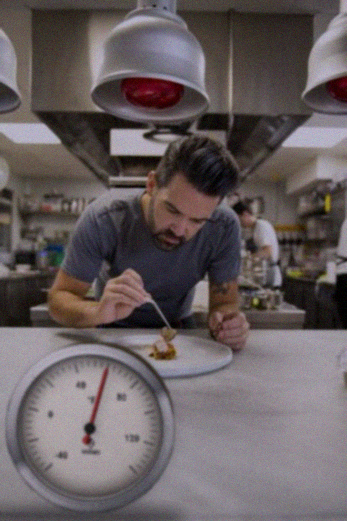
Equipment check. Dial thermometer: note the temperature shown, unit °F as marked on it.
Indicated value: 60 °F
